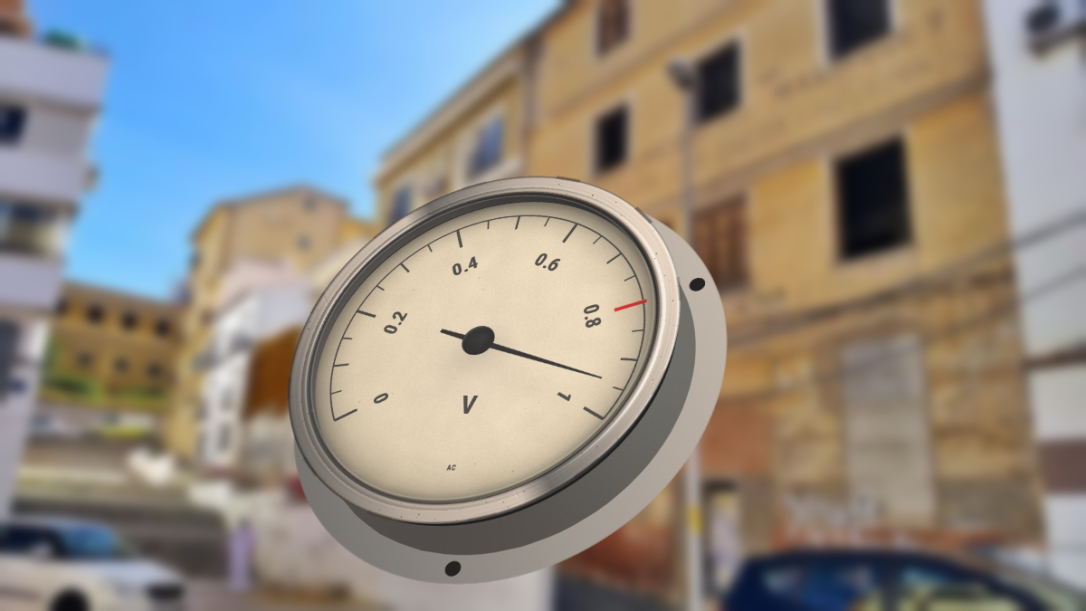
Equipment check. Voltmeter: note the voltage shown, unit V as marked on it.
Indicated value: 0.95 V
